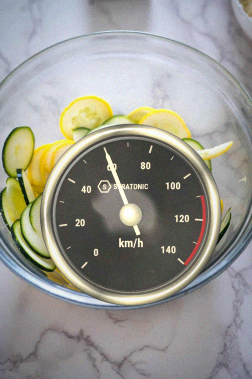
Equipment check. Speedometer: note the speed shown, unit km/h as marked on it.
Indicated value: 60 km/h
